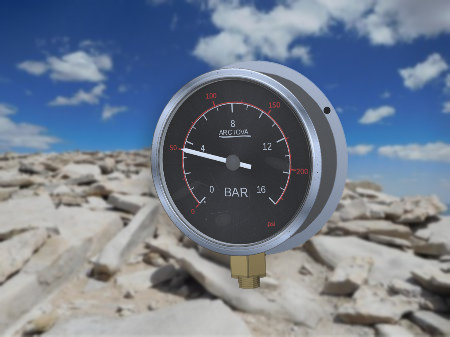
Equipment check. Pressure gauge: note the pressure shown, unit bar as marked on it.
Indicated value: 3.5 bar
